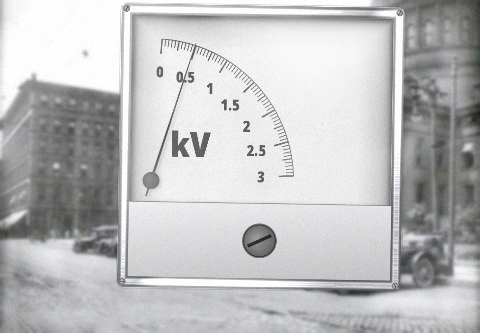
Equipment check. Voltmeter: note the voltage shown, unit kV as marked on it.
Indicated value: 0.5 kV
